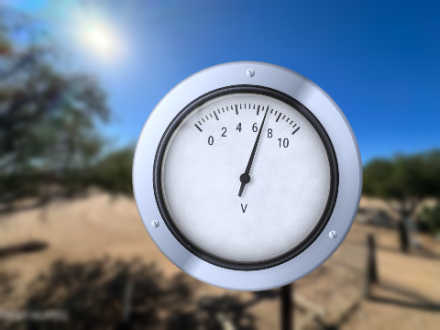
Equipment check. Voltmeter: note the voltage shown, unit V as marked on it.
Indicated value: 6.8 V
